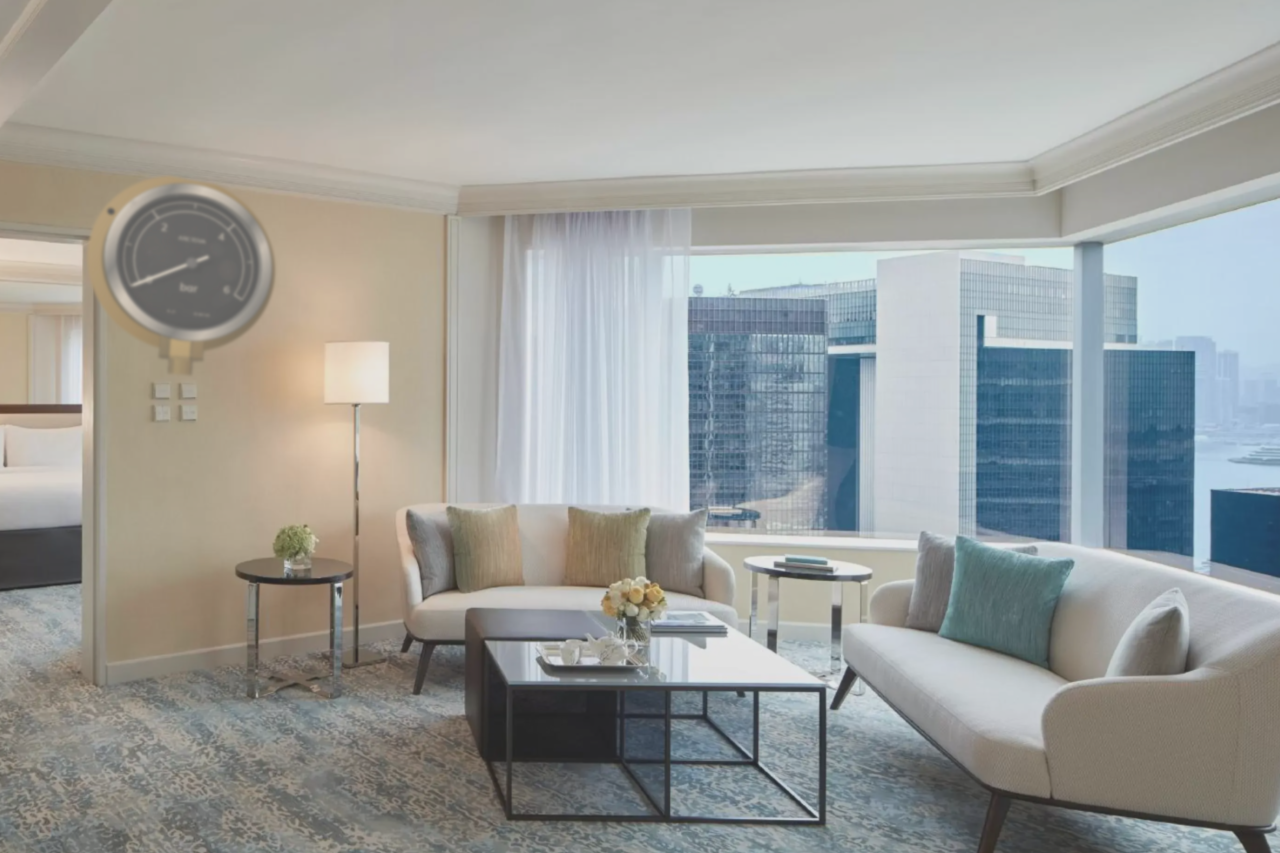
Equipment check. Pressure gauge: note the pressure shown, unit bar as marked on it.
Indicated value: 0 bar
